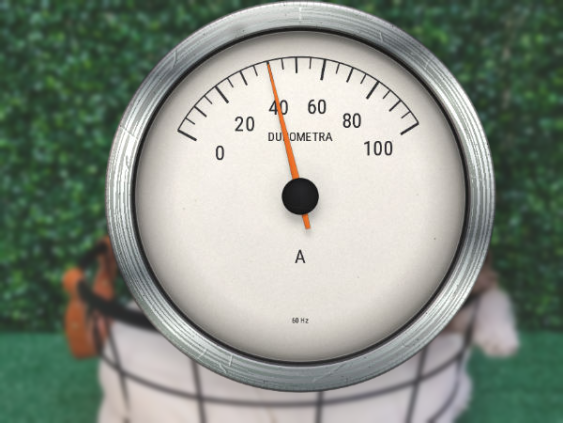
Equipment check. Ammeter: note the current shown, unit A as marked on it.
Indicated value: 40 A
